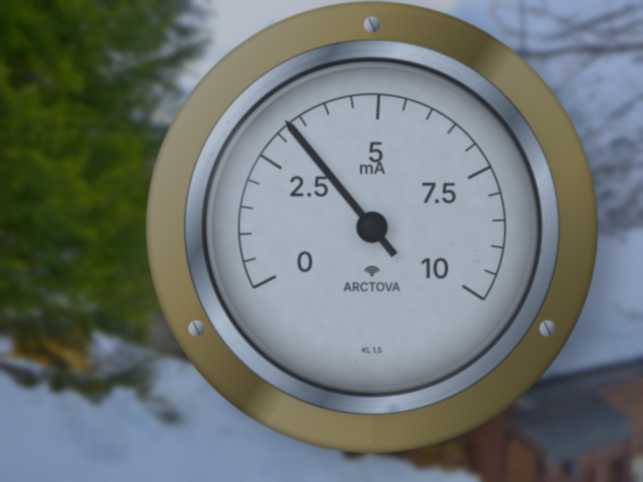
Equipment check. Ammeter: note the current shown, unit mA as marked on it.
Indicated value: 3.25 mA
